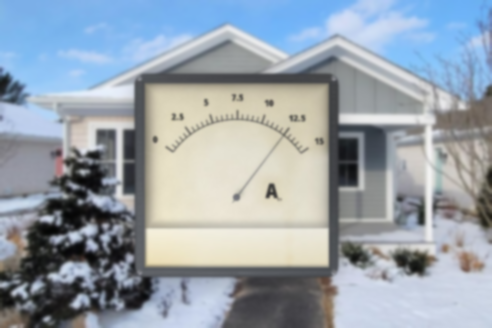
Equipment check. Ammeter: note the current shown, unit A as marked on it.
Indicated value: 12.5 A
